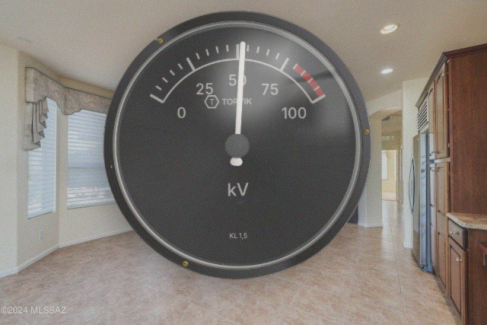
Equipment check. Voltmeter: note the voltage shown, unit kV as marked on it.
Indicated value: 52.5 kV
